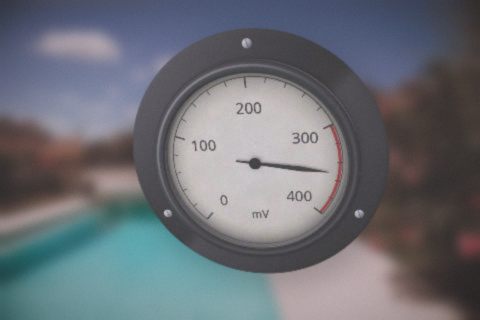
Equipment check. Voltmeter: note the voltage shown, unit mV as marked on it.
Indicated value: 350 mV
